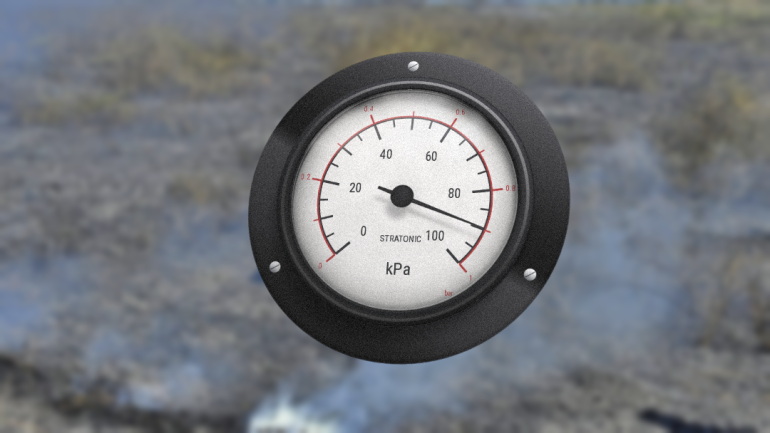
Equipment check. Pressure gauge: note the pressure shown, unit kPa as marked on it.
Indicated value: 90 kPa
